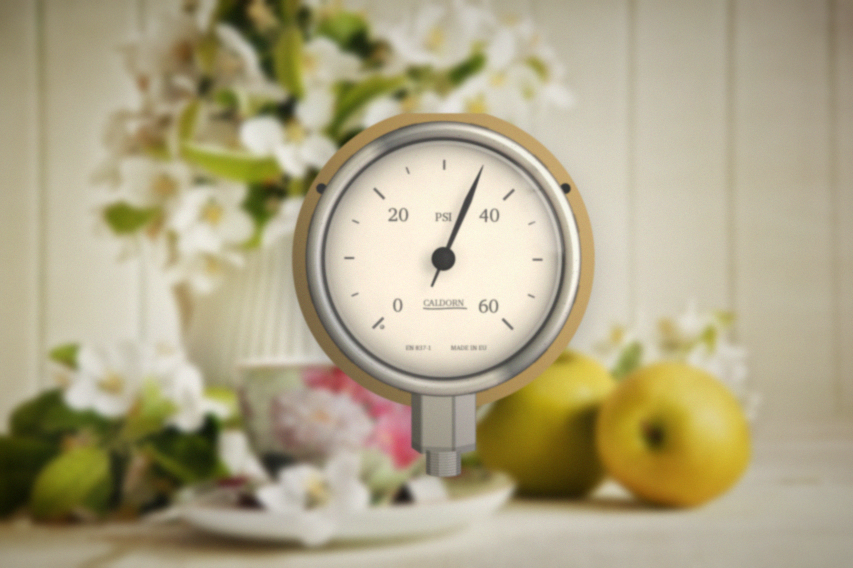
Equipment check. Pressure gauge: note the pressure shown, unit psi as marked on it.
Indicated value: 35 psi
